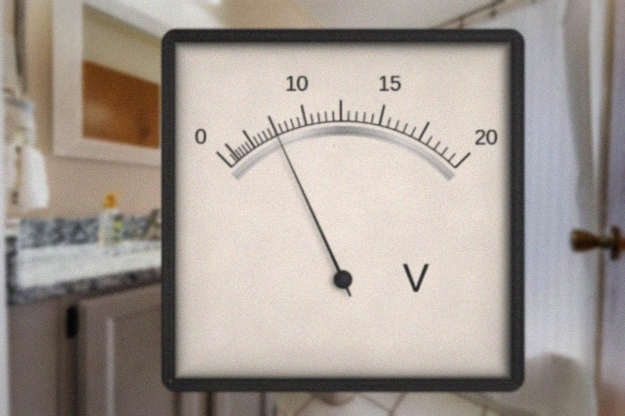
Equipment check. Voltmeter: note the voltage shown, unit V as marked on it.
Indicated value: 7.5 V
